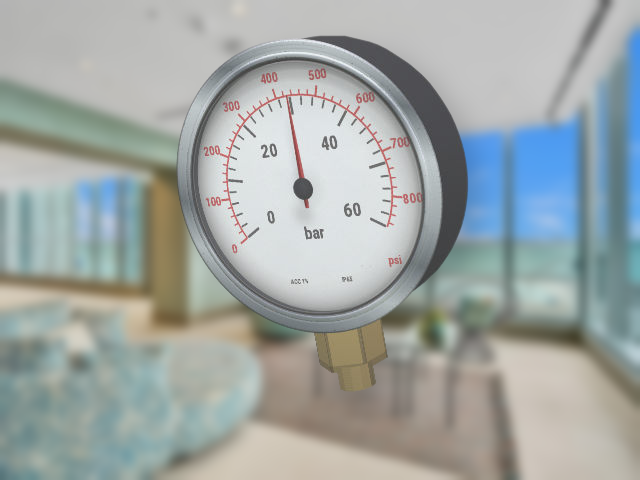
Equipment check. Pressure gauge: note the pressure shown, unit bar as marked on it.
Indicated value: 30 bar
